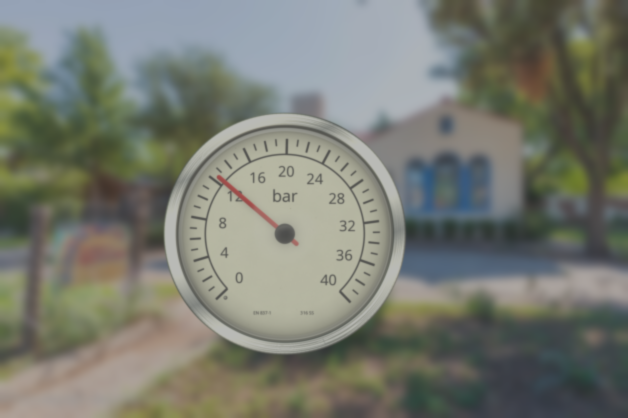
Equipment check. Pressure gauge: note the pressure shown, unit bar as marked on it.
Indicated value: 12.5 bar
